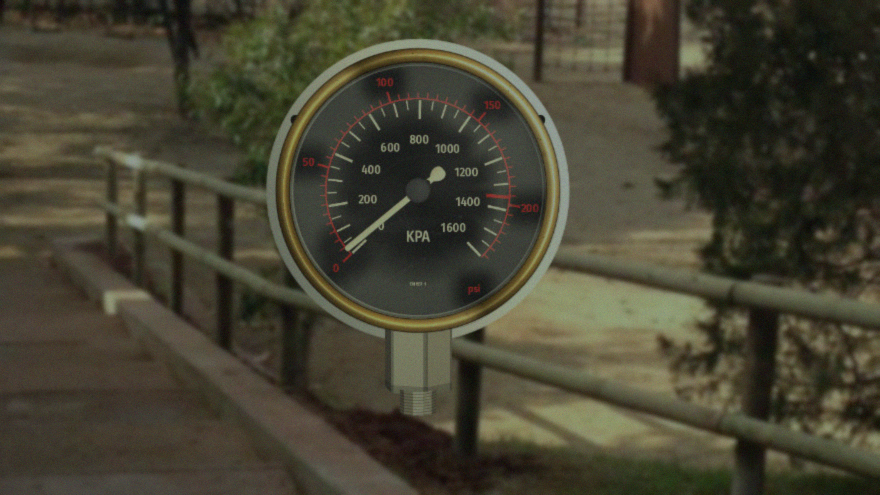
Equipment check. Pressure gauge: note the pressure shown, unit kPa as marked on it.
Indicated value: 25 kPa
